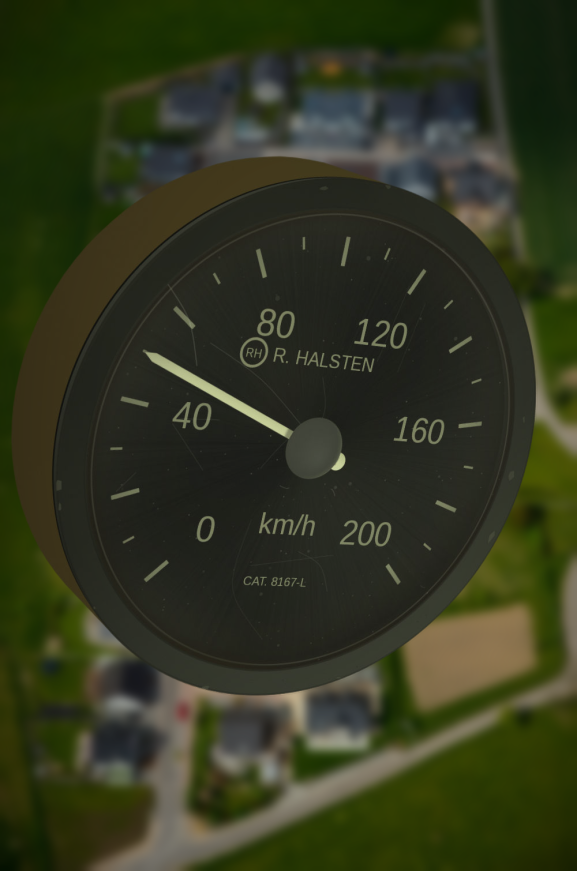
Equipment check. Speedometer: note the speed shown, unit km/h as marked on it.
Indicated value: 50 km/h
